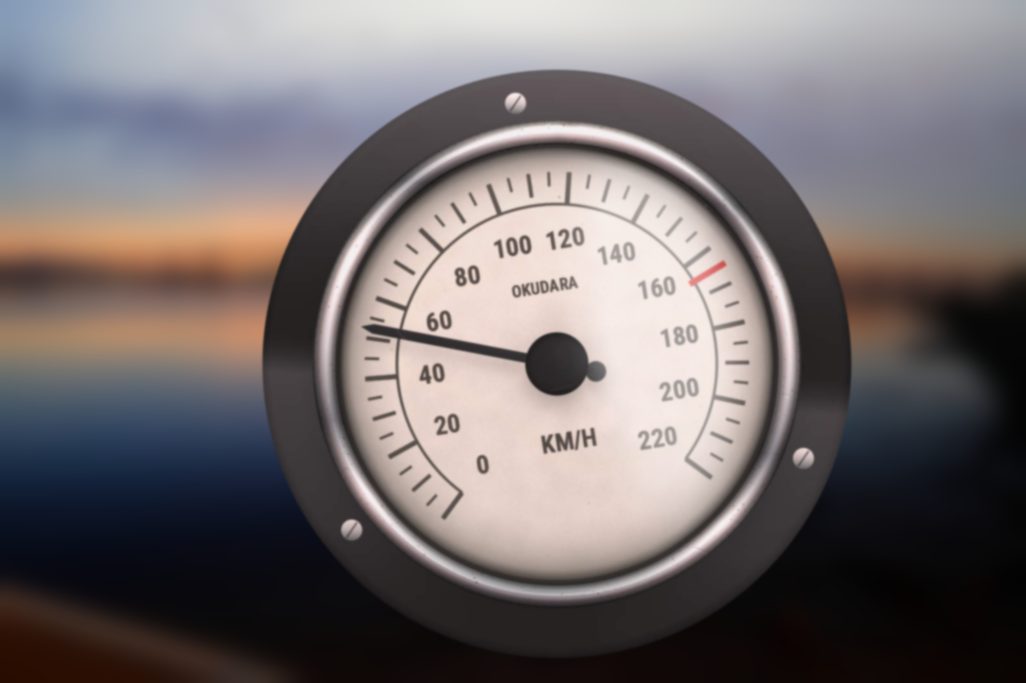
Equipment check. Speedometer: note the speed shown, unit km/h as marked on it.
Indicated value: 52.5 km/h
